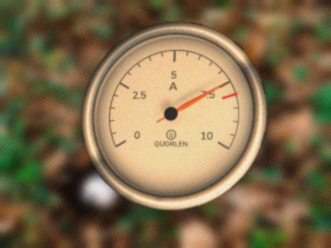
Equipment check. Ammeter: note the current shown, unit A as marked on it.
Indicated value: 7.5 A
